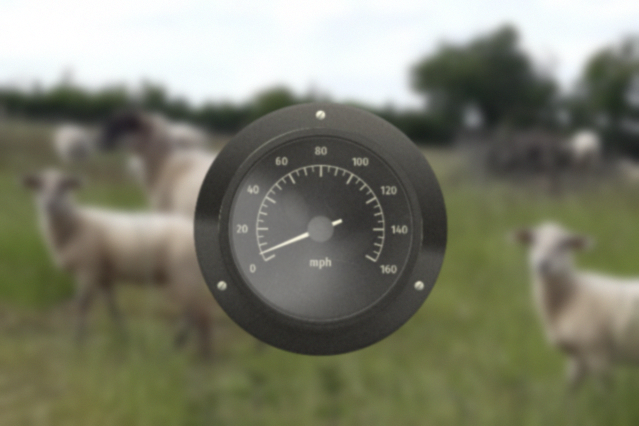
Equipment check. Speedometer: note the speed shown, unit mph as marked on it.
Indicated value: 5 mph
